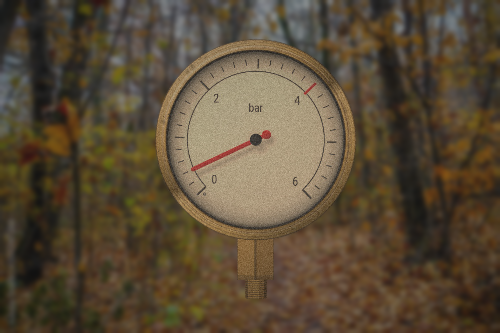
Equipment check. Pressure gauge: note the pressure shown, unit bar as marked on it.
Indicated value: 0.4 bar
